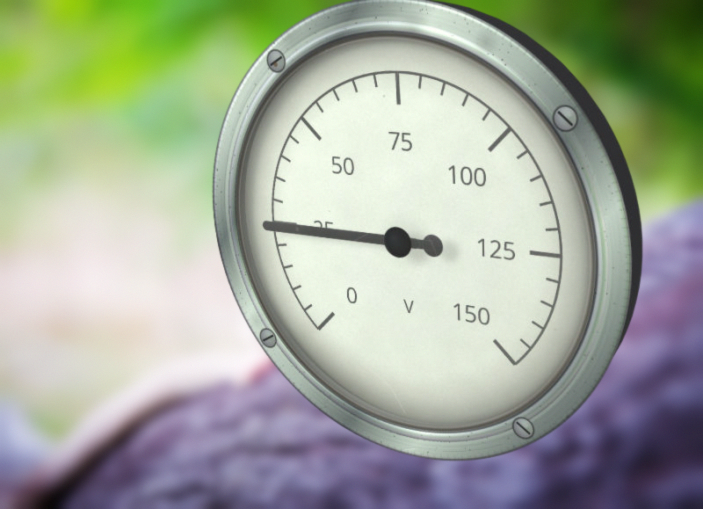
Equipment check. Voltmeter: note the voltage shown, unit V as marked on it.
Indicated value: 25 V
